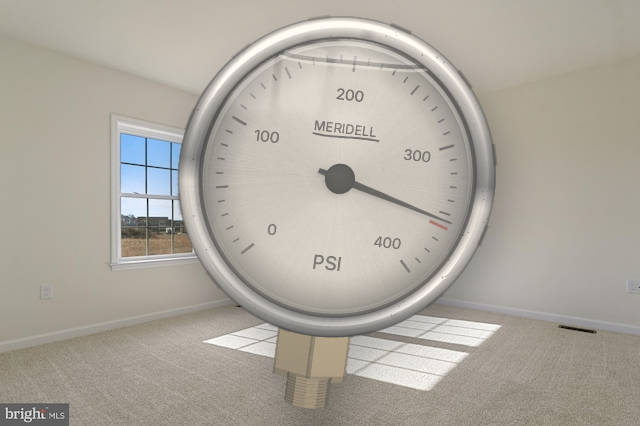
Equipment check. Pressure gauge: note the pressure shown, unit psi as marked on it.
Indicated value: 355 psi
